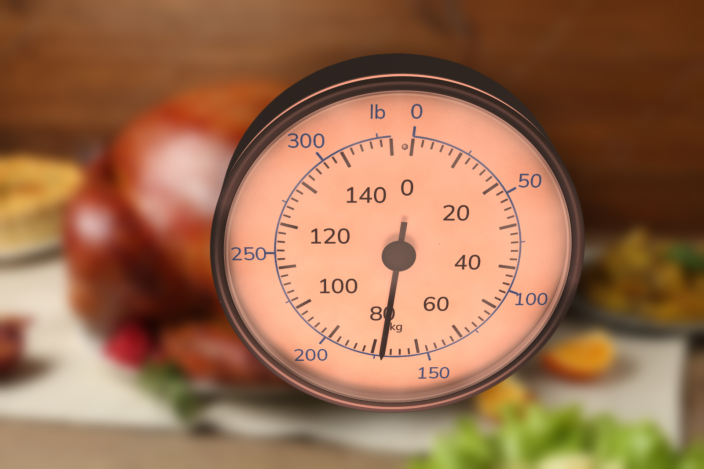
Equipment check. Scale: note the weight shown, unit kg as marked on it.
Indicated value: 78 kg
